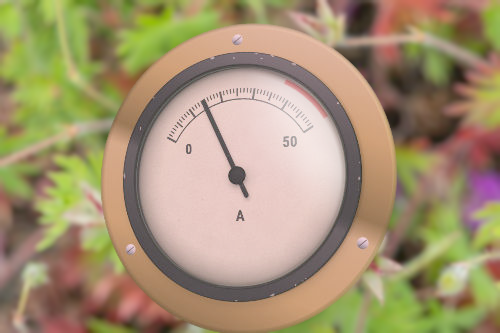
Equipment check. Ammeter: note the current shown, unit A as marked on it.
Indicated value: 15 A
